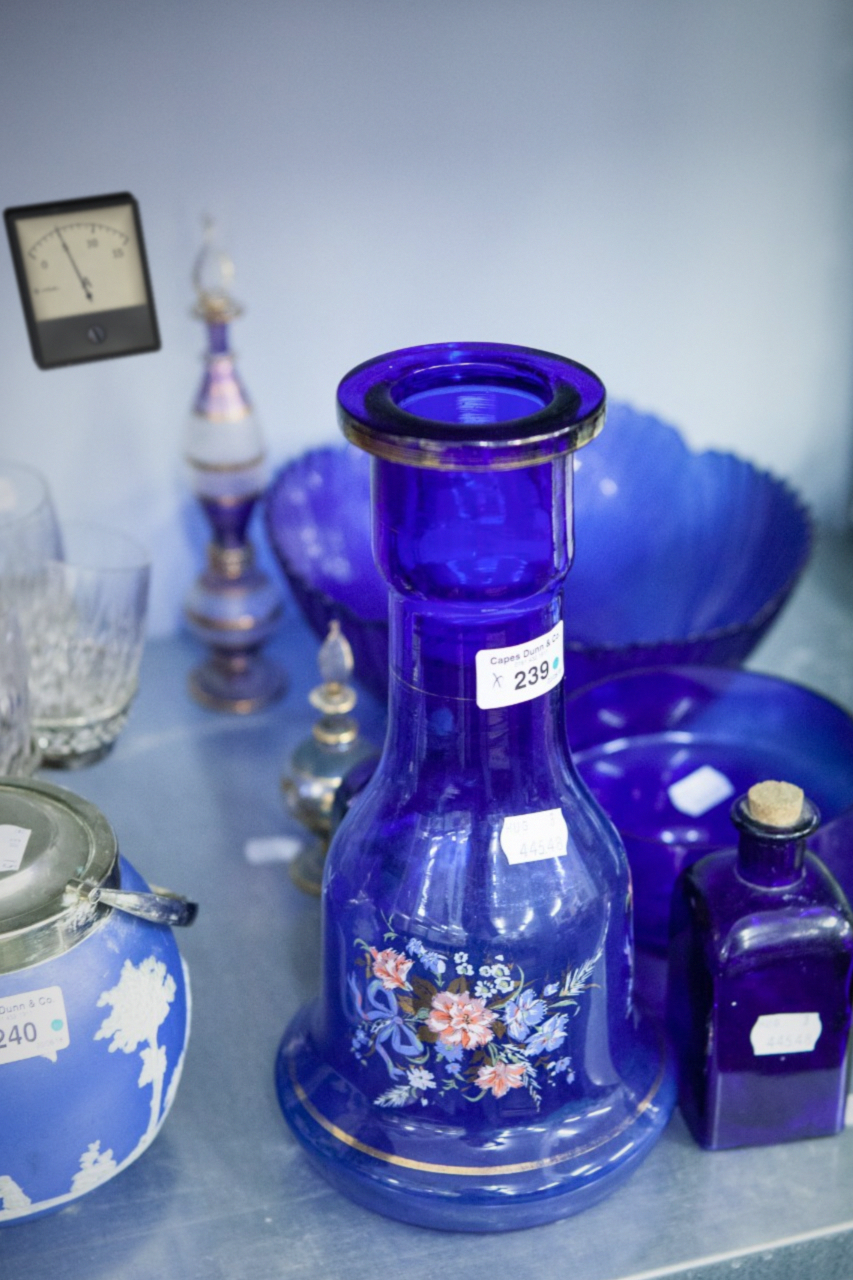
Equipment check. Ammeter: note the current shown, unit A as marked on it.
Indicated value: 5 A
